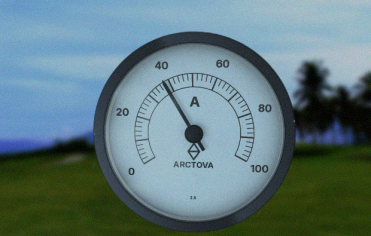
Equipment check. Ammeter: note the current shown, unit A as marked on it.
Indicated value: 38 A
